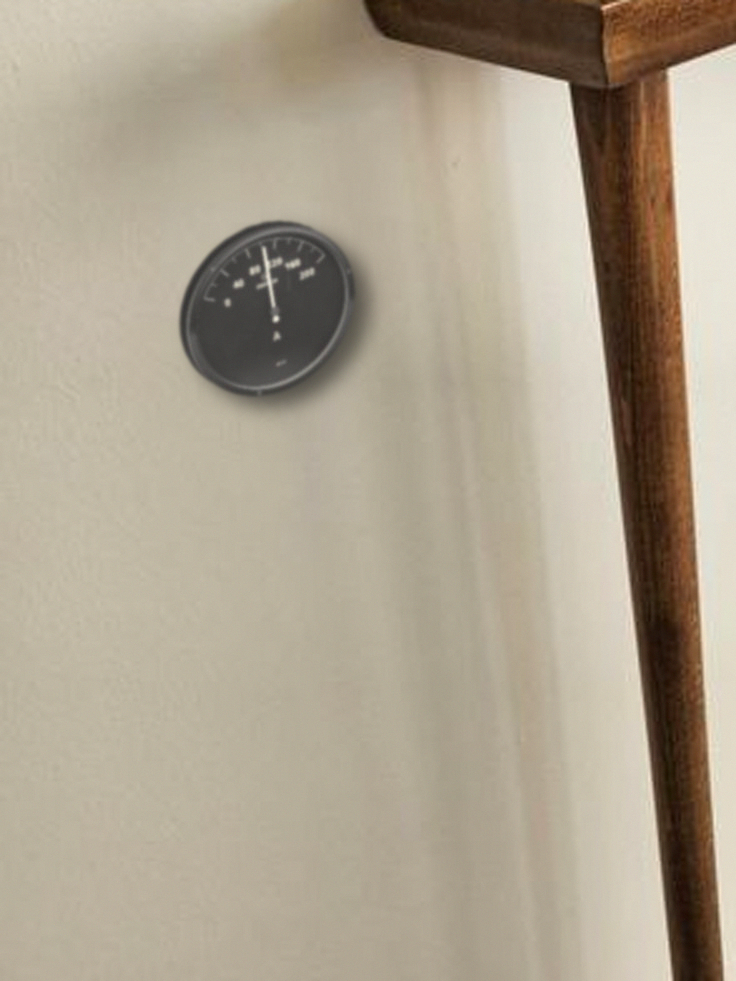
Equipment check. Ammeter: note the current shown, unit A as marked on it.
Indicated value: 100 A
